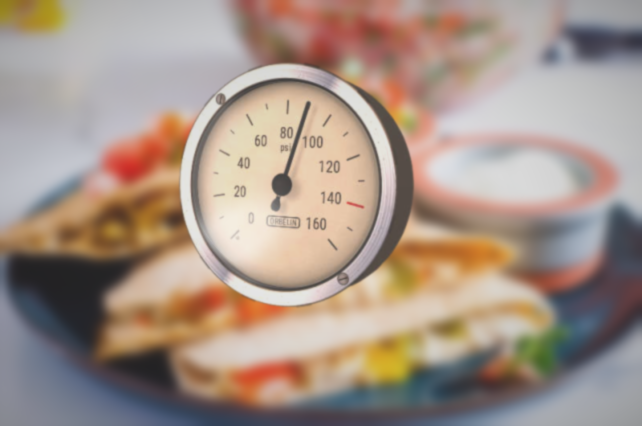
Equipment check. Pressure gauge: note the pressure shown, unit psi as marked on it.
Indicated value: 90 psi
